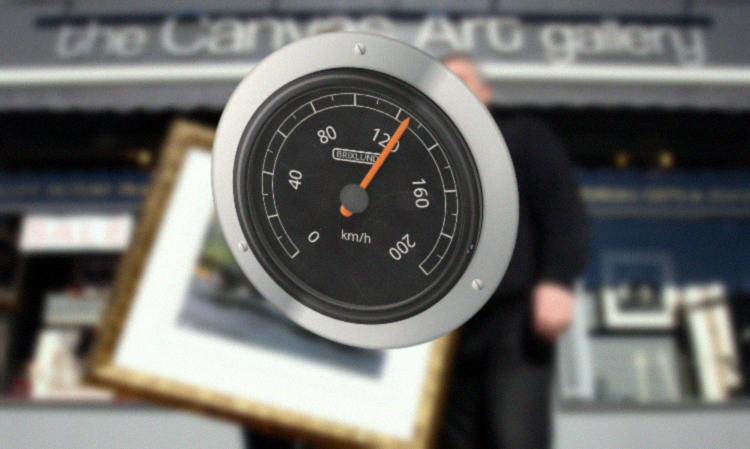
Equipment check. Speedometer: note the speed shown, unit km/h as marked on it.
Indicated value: 125 km/h
